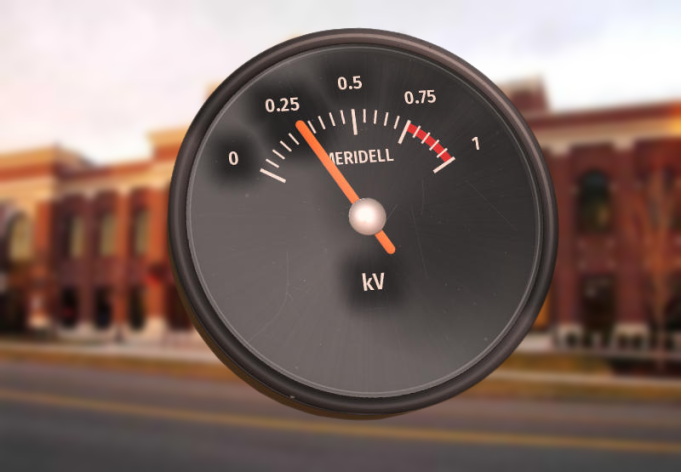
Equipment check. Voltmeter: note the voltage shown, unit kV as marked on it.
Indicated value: 0.25 kV
